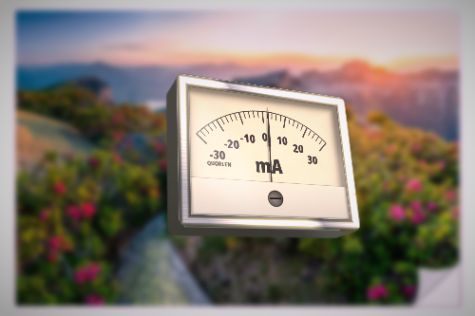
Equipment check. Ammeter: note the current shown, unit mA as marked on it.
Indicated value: 2 mA
